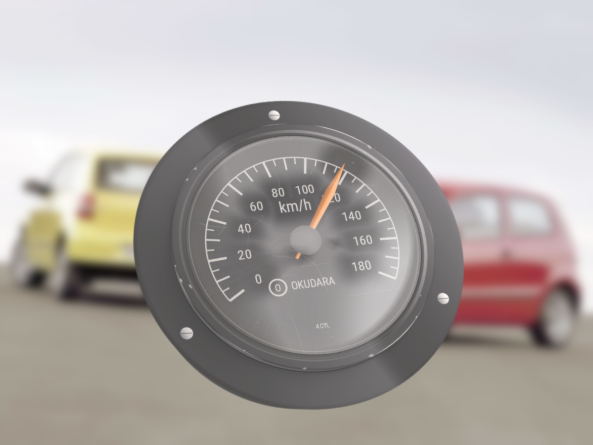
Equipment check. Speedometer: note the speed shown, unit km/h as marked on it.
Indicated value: 117.5 km/h
